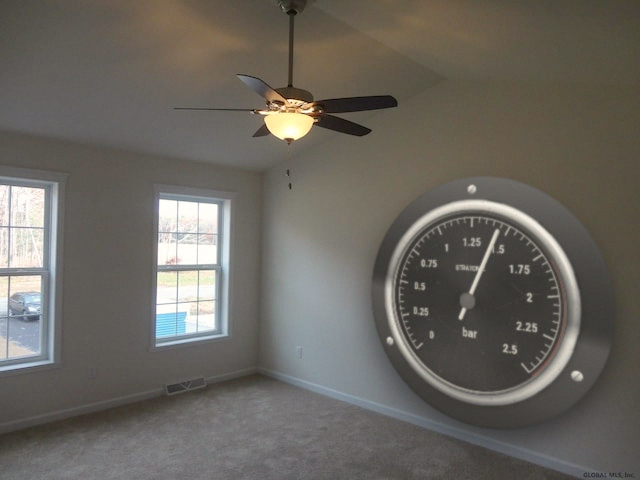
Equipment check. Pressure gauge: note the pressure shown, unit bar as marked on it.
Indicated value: 1.45 bar
